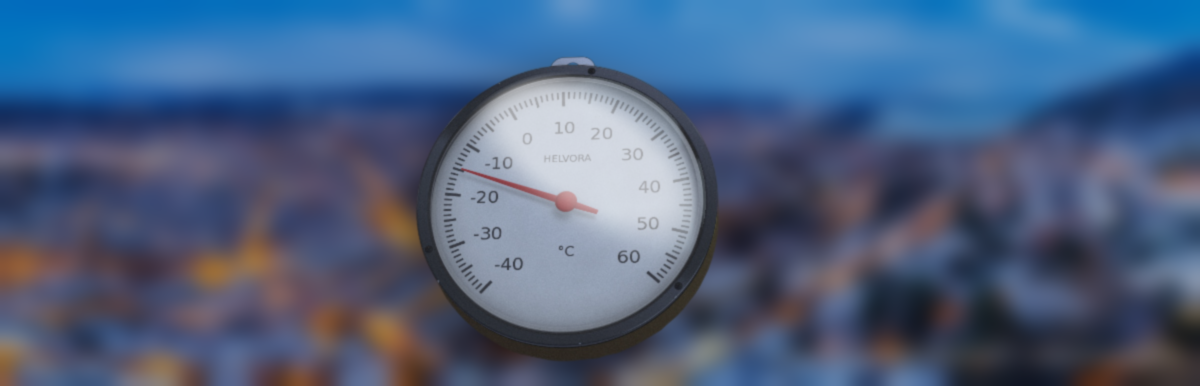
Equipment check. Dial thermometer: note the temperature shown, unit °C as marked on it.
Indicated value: -15 °C
